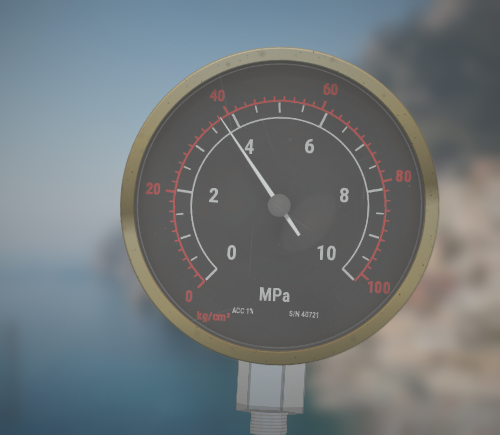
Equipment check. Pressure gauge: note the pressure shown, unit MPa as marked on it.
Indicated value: 3.75 MPa
